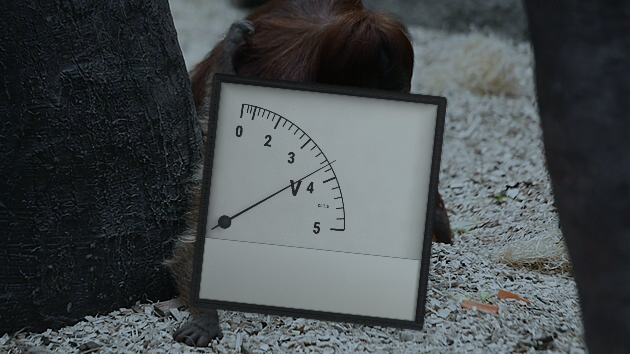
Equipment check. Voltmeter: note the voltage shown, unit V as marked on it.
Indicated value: 3.7 V
